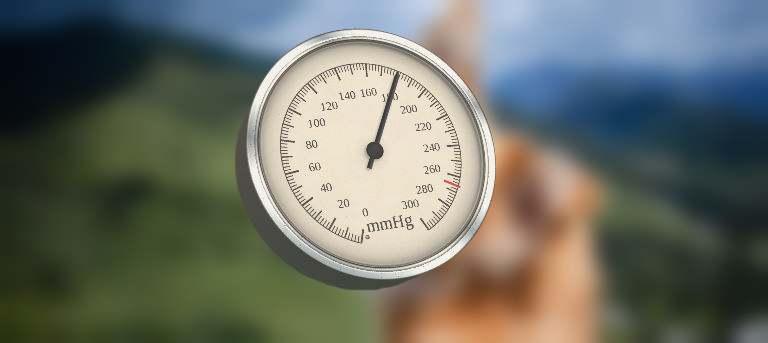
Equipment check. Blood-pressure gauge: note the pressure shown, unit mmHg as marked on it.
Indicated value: 180 mmHg
